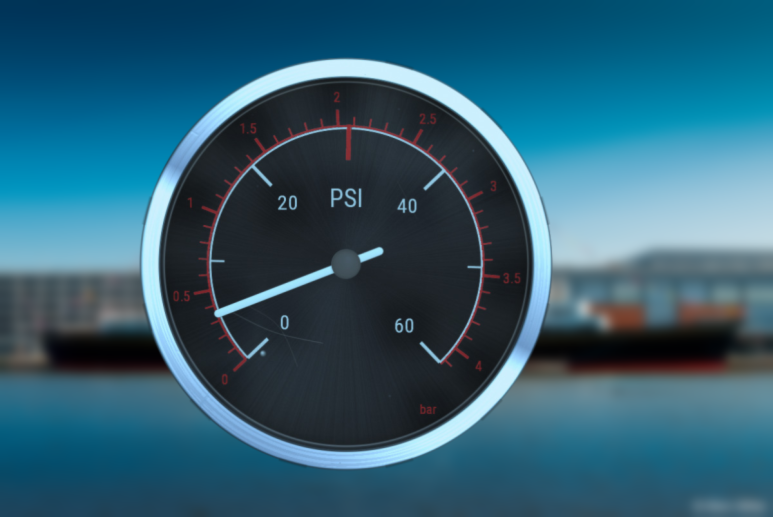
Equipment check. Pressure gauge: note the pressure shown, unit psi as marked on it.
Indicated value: 5 psi
